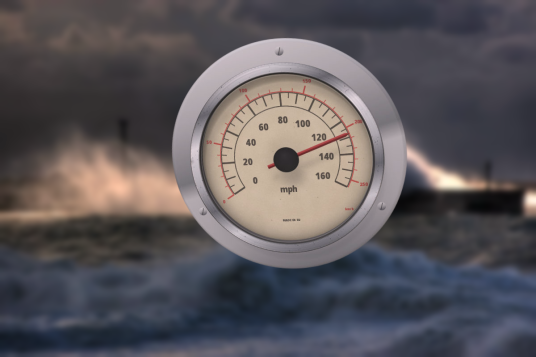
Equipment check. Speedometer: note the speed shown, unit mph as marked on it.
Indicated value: 127.5 mph
